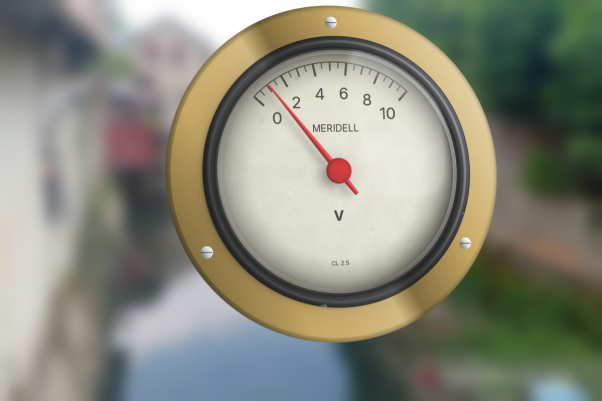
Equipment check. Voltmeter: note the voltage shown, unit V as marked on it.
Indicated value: 1 V
